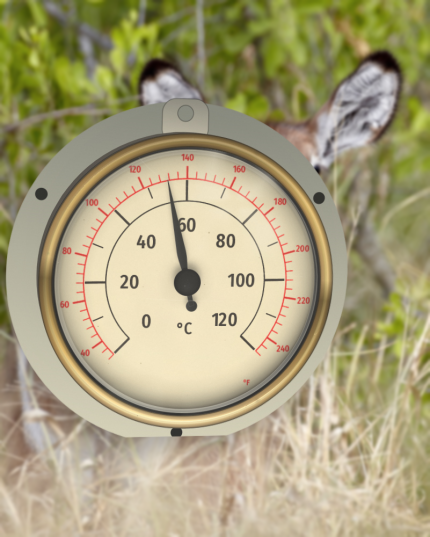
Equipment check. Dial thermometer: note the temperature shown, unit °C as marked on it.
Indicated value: 55 °C
